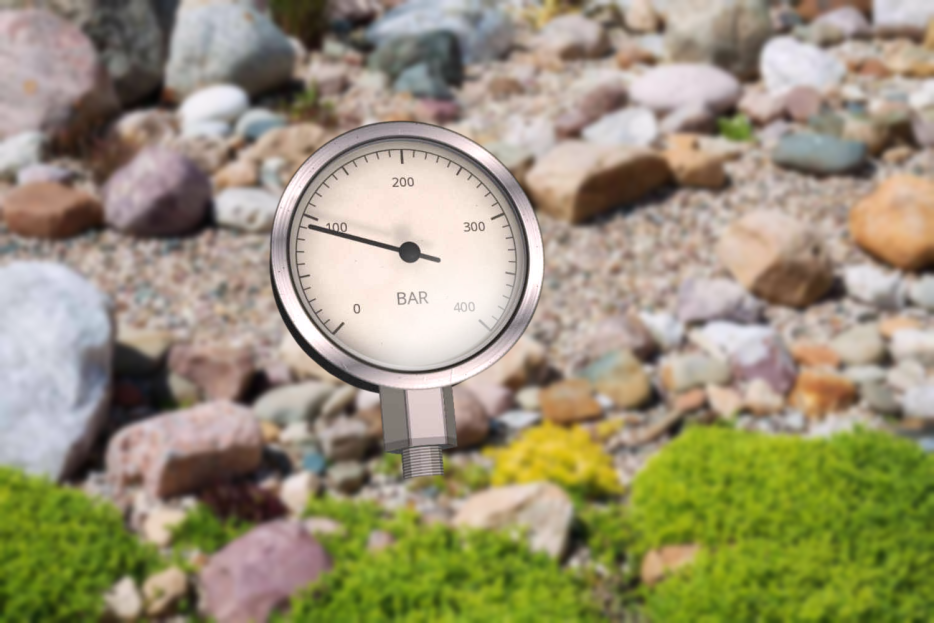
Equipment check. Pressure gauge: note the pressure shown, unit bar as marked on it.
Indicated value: 90 bar
